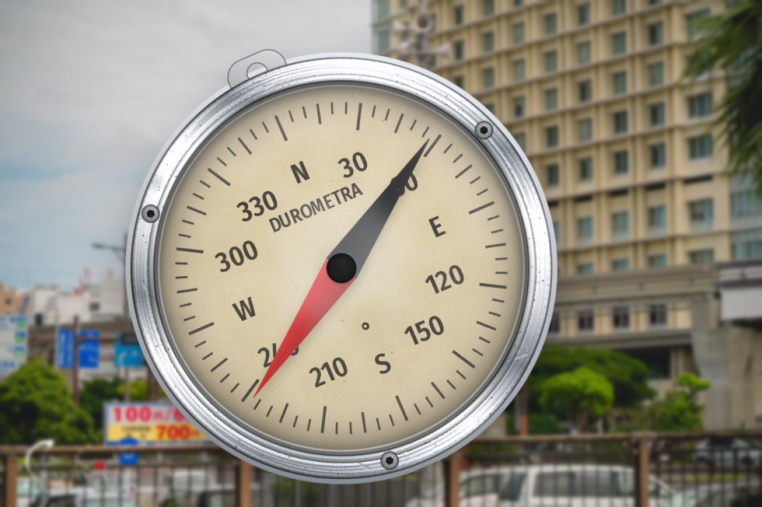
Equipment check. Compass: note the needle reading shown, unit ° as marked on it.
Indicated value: 237.5 °
